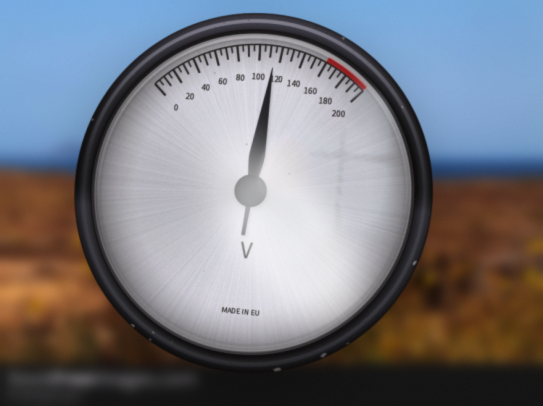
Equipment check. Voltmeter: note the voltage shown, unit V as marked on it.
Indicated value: 115 V
